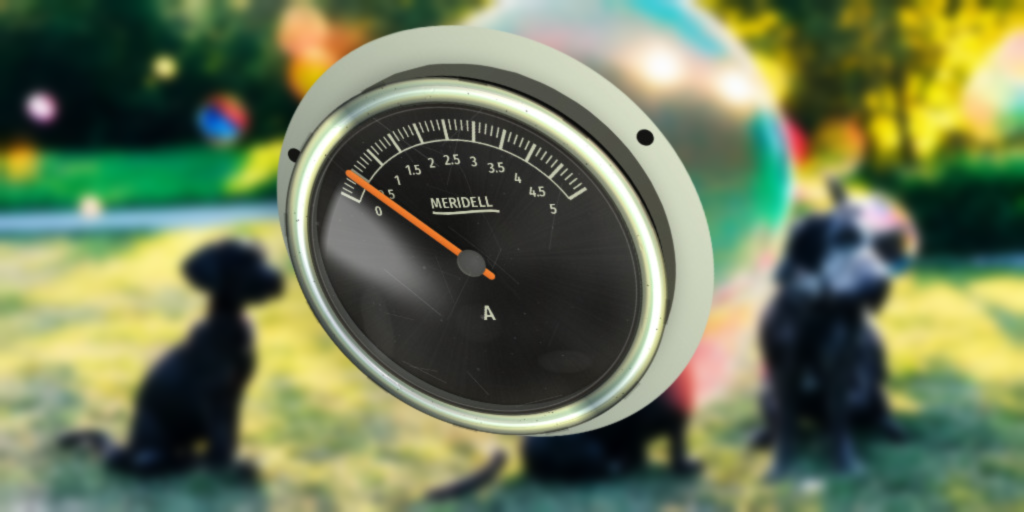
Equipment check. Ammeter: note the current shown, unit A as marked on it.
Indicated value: 0.5 A
